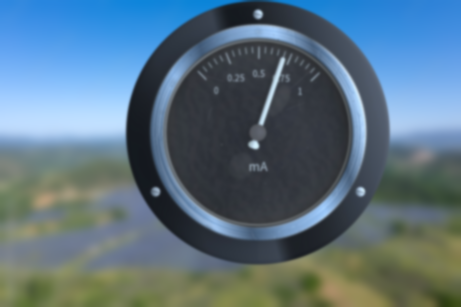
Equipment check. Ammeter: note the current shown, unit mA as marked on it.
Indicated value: 0.7 mA
